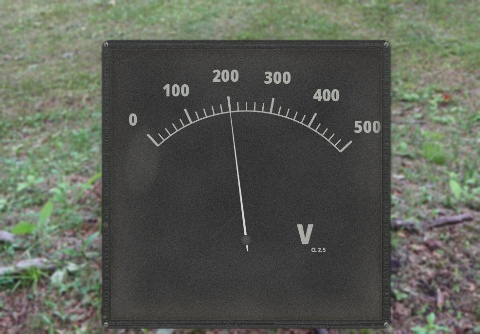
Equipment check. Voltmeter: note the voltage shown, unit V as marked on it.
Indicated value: 200 V
